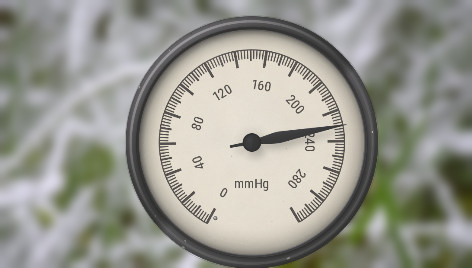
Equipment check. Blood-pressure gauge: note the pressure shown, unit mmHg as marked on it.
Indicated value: 230 mmHg
